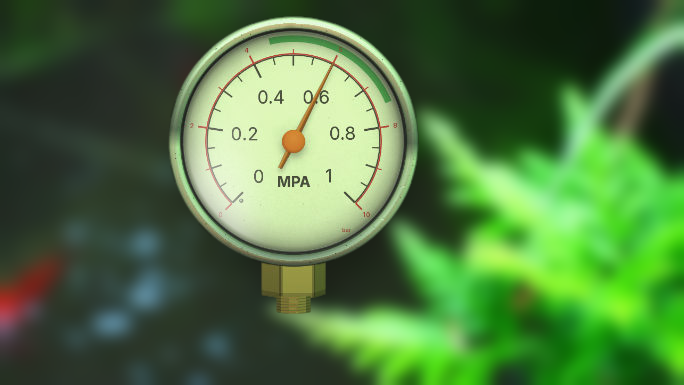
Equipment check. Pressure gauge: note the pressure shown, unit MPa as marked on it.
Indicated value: 0.6 MPa
